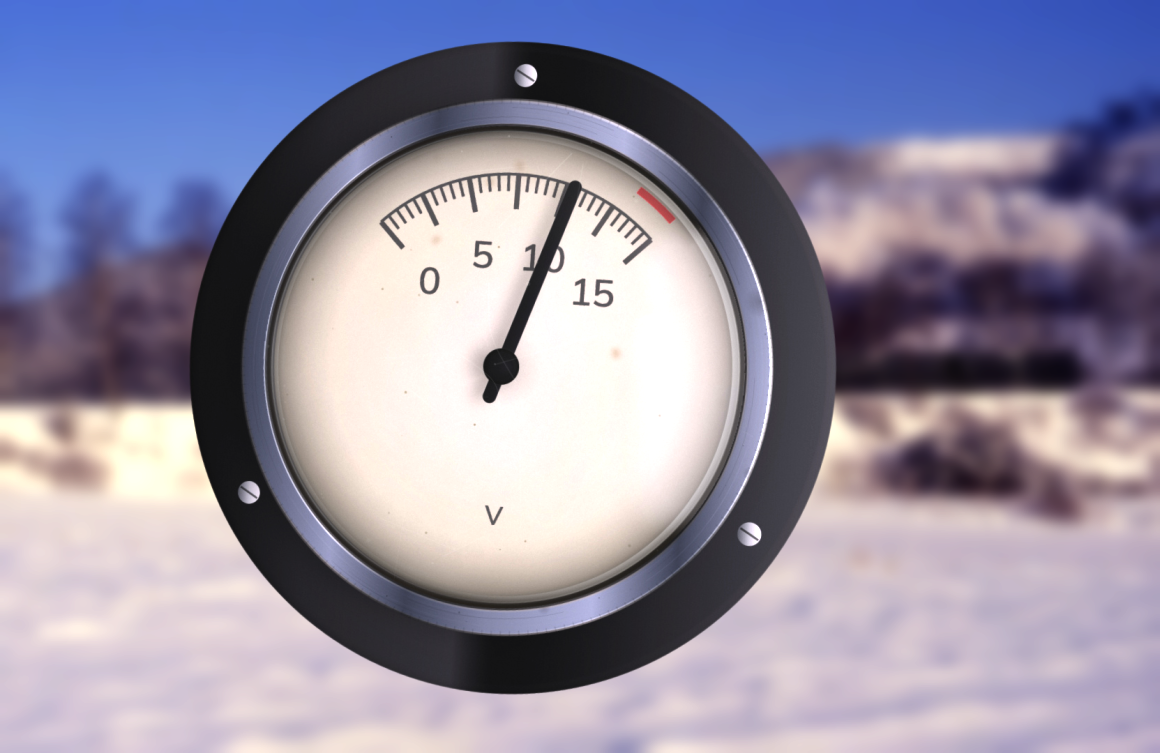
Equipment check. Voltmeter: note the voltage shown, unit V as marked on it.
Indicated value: 10.5 V
